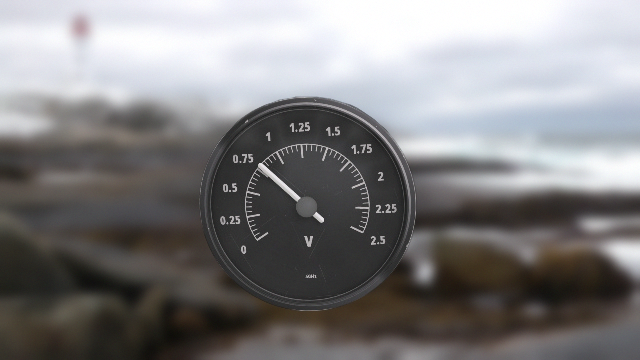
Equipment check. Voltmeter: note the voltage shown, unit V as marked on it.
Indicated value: 0.8 V
